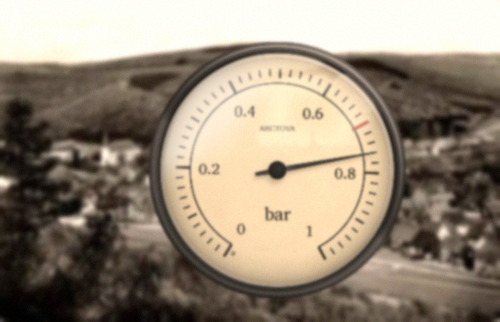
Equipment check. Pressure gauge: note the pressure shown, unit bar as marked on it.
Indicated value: 0.76 bar
